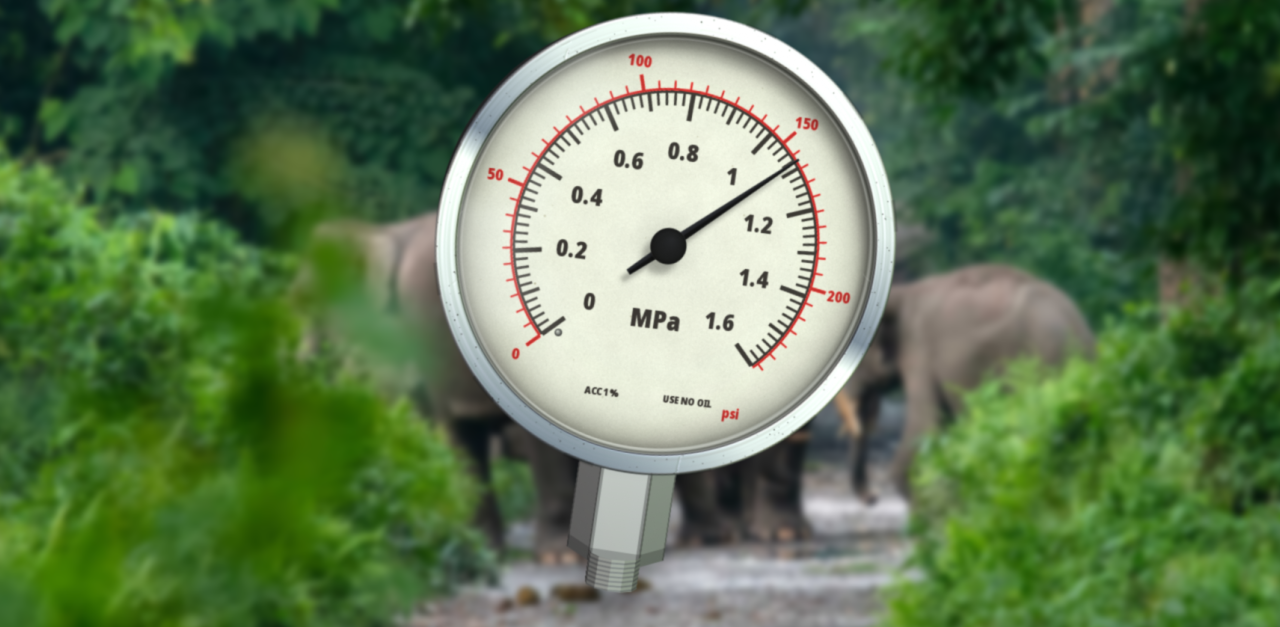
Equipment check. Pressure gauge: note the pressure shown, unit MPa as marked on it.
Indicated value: 1.08 MPa
